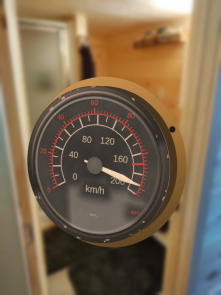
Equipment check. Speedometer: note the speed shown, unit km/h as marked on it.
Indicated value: 190 km/h
